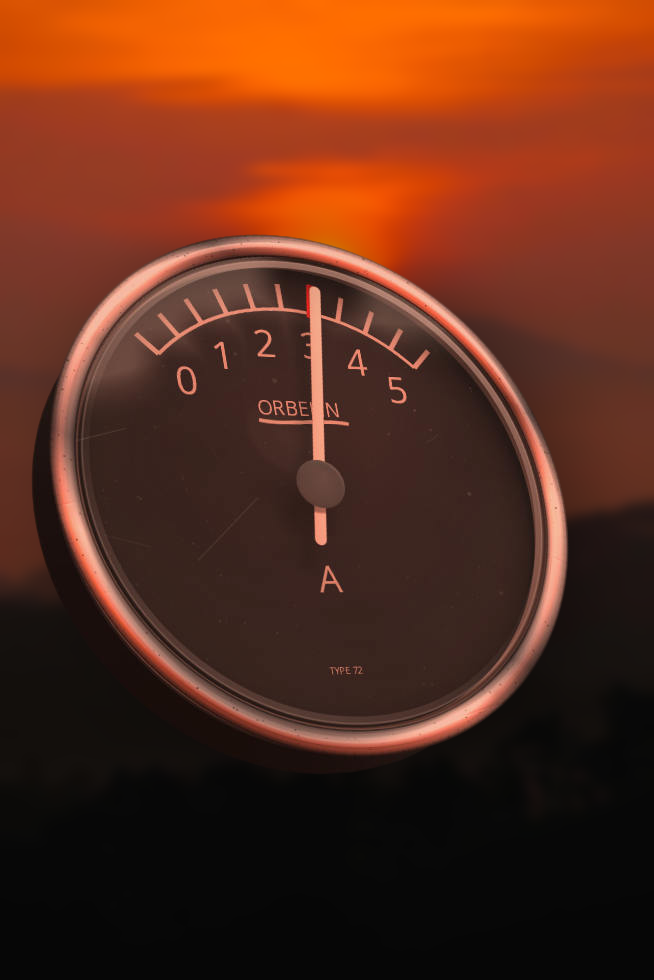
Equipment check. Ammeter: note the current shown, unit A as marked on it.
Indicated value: 3 A
